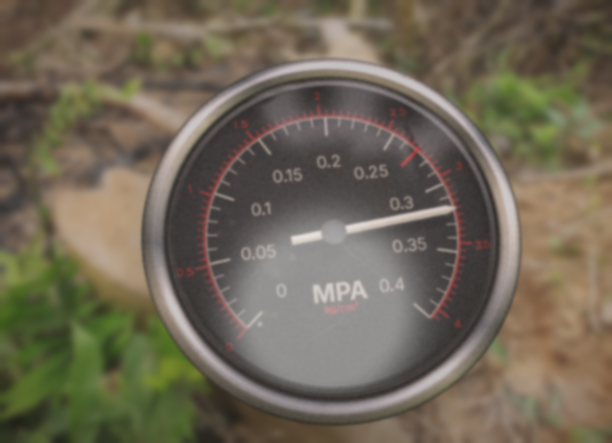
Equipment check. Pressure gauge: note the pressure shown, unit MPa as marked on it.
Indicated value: 0.32 MPa
